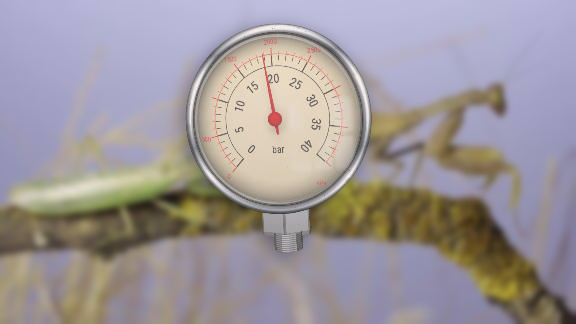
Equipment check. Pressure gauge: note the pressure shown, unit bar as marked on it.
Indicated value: 19 bar
